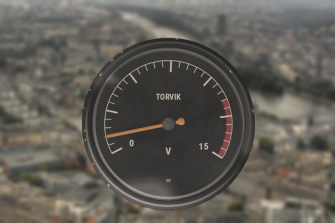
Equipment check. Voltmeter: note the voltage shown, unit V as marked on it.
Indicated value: 1 V
